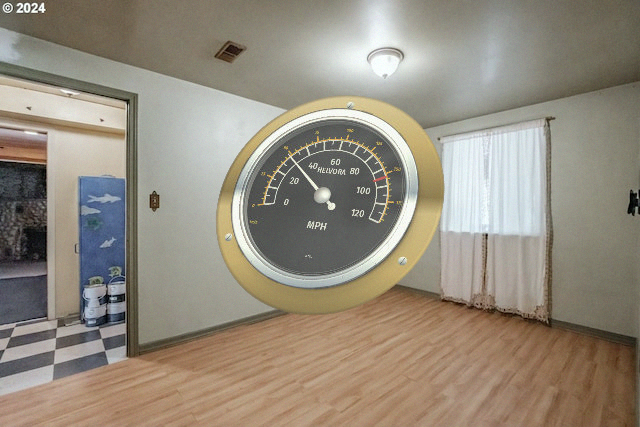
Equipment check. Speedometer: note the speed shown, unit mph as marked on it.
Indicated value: 30 mph
